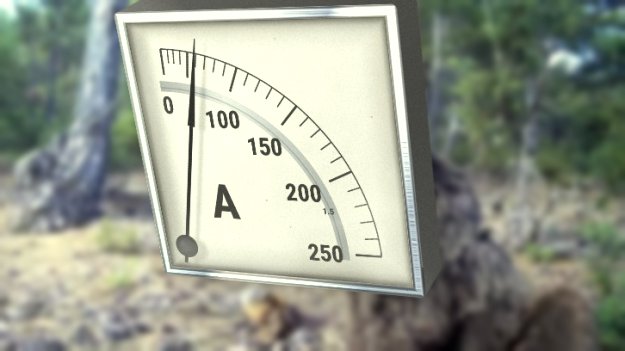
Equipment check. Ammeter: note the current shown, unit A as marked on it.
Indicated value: 60 A
